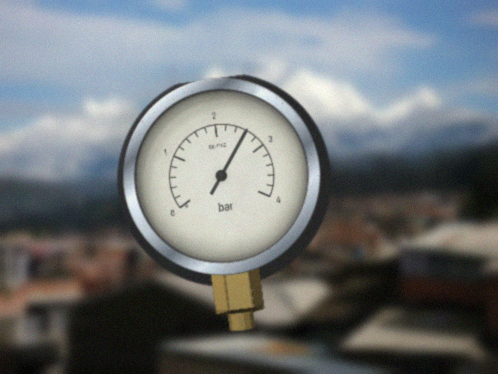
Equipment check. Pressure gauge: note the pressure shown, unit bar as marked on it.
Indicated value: 2.6 bar
